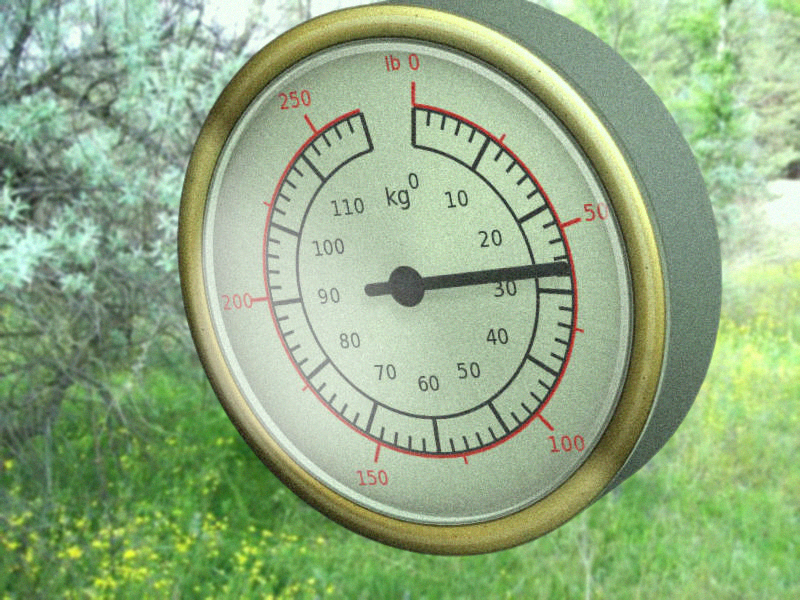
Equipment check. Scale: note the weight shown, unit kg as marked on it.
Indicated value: 27 kg
